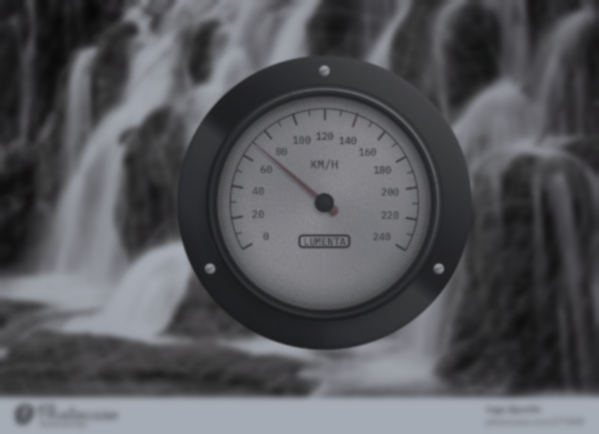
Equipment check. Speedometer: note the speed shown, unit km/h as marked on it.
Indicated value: 70 km/h
